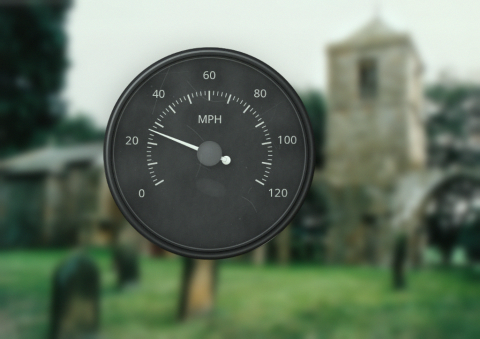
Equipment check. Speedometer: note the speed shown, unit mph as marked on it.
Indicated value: 26 mph
